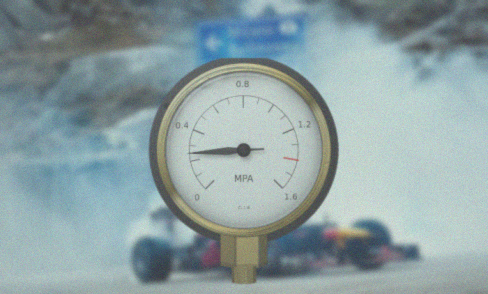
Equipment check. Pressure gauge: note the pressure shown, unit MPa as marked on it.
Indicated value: 0.25 MPa
